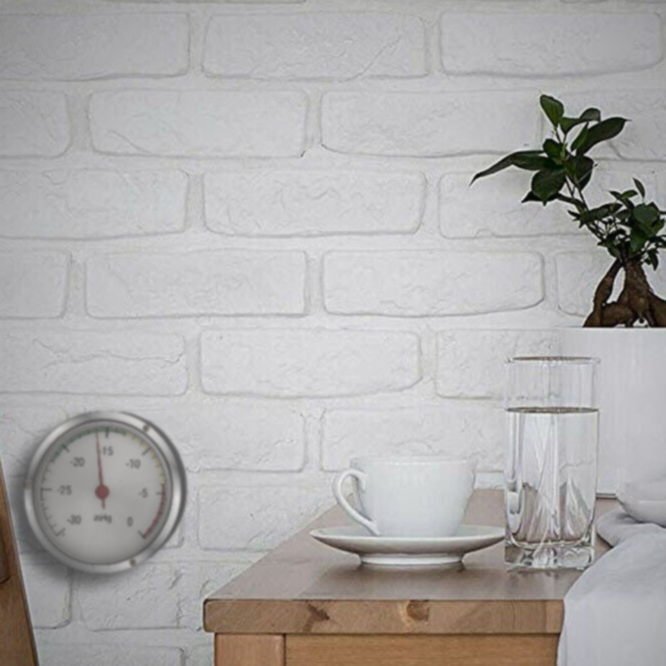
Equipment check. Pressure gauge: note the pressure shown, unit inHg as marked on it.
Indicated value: -16 inHg
